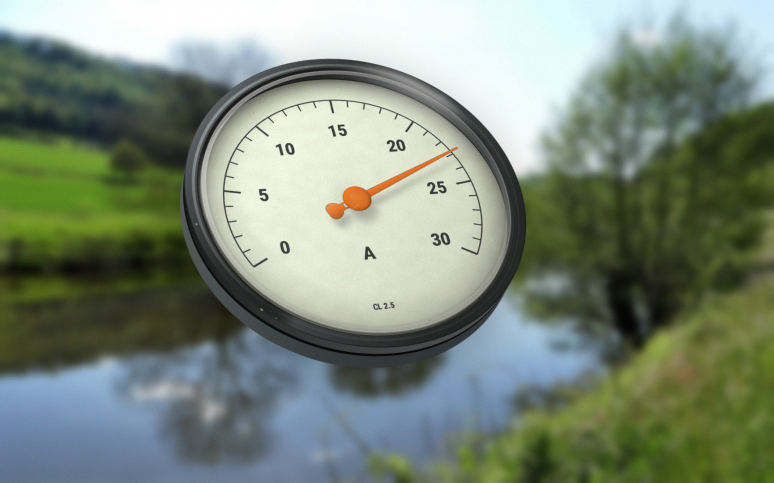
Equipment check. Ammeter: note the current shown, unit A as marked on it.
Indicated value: 23 A
